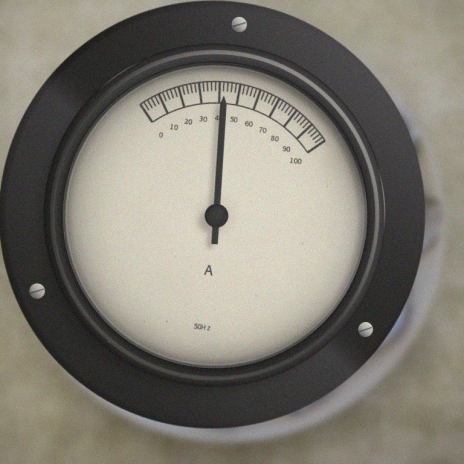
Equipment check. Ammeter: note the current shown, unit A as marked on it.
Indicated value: 42 A
